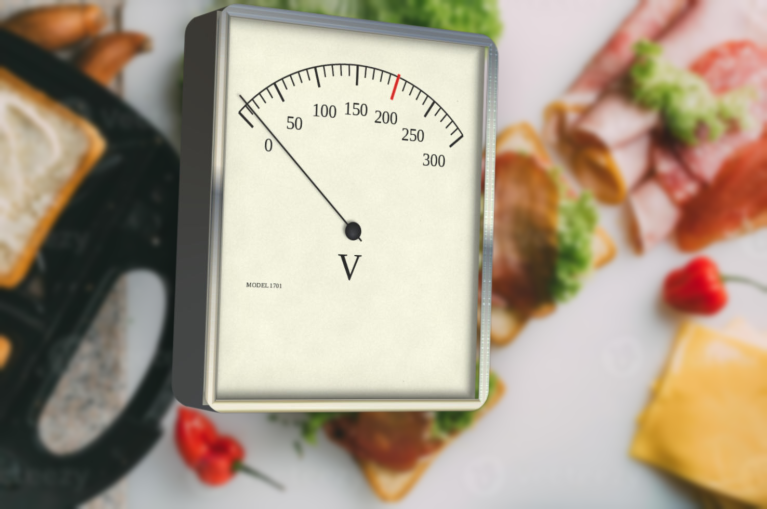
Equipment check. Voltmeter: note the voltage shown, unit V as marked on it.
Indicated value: 10 V
